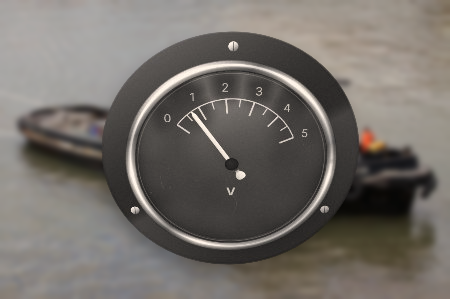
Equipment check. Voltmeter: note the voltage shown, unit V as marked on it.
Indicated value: 0.75 V
